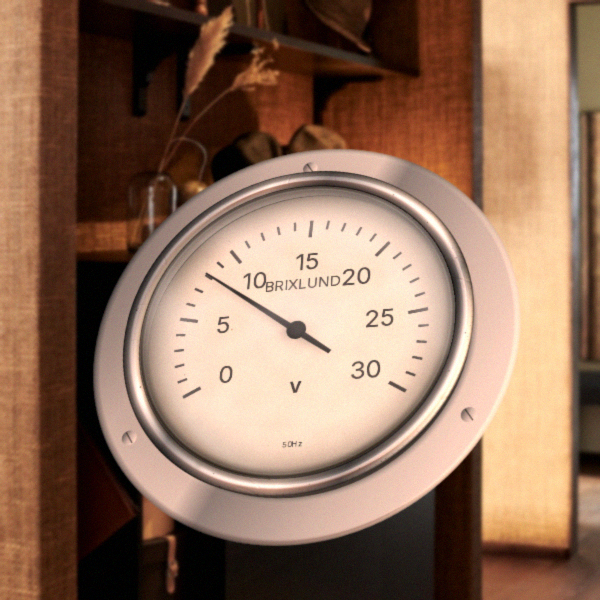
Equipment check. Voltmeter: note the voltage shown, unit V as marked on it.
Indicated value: 8 V
